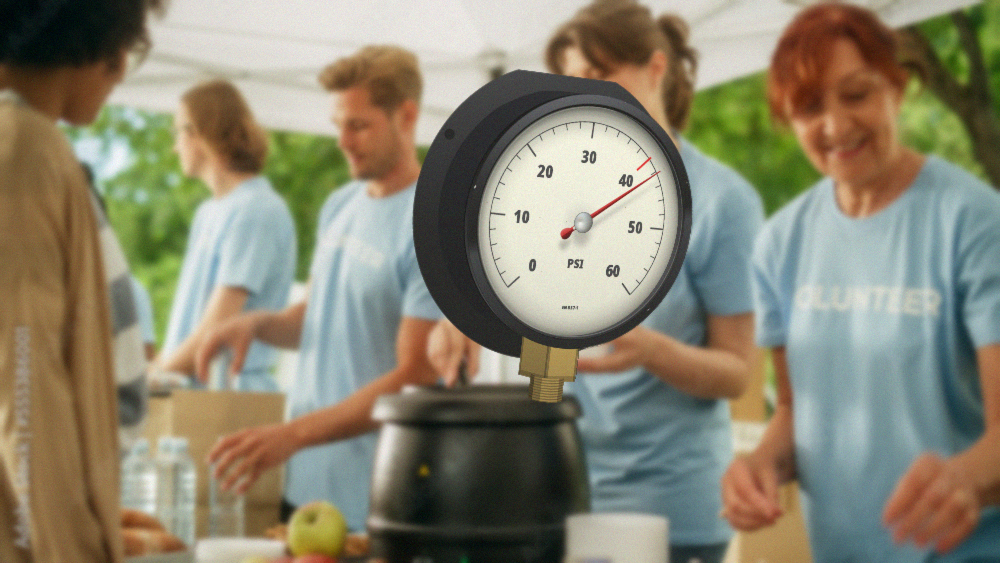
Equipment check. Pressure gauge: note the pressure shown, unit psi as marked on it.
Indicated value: 42 psi
